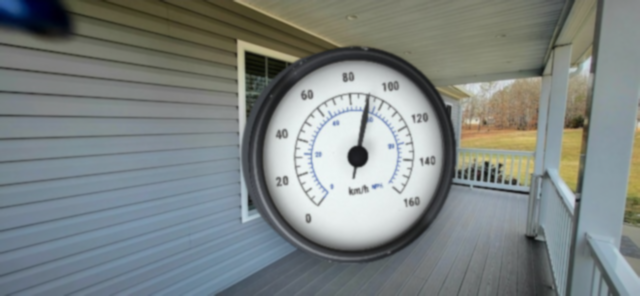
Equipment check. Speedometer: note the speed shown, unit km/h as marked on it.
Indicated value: 90 km/h
